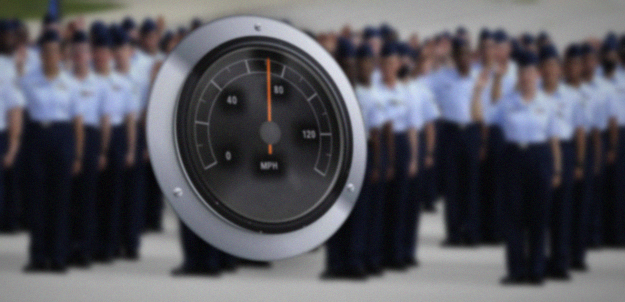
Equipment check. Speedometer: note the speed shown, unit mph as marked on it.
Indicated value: 70 mph
